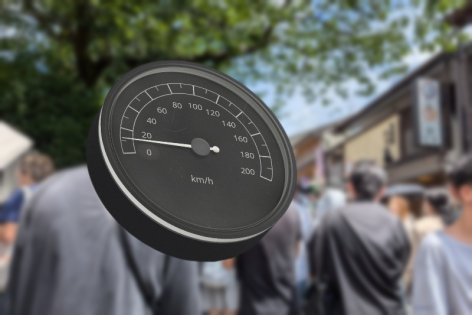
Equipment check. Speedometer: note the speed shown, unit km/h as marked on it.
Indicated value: 10 km/h
